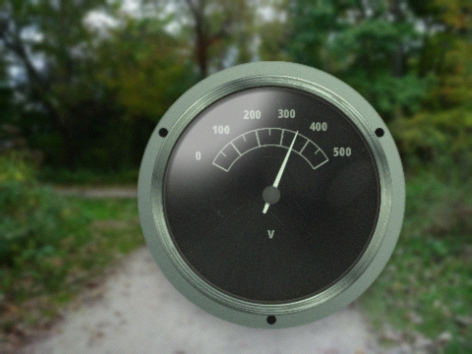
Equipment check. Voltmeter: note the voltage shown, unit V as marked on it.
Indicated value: 350 V
